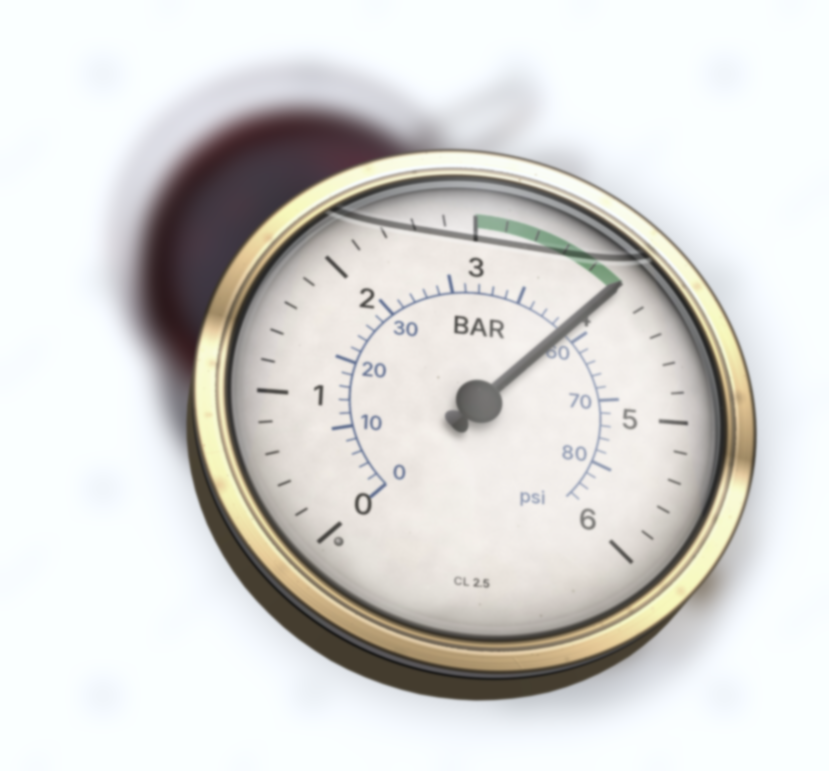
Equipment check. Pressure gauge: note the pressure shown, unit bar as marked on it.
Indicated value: 4 bar
